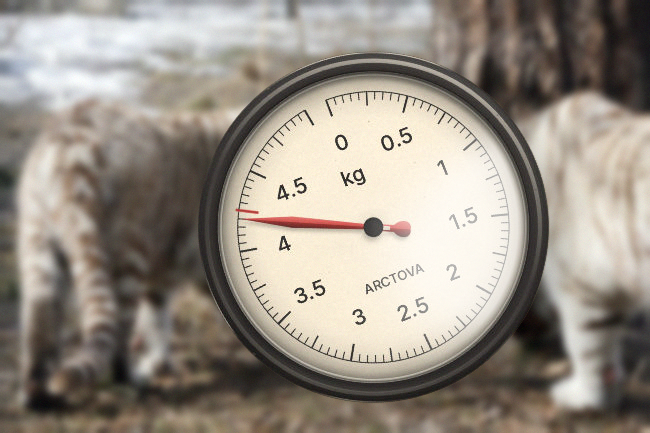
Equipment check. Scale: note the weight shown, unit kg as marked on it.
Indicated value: 4.2 kg
